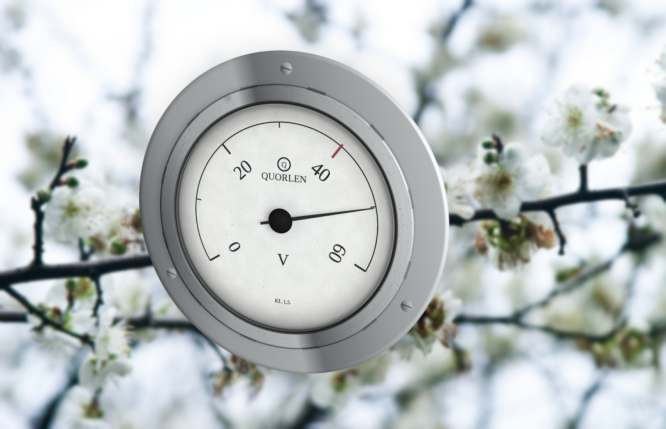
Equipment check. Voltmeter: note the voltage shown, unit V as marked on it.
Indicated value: 50 V
